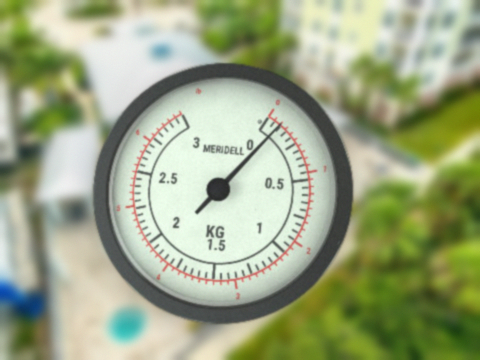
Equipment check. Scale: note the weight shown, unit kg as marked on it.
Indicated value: 0.1 kg
